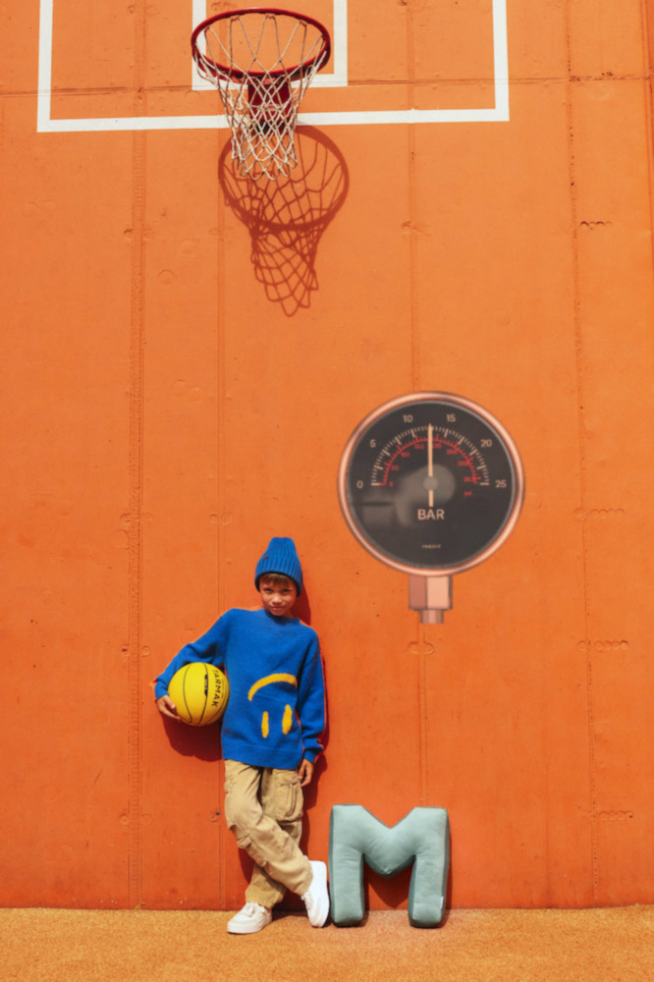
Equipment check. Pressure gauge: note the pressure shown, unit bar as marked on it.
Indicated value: 12.5 bar
